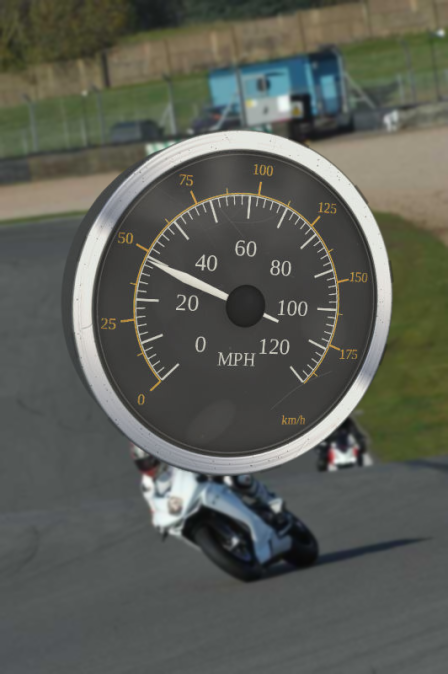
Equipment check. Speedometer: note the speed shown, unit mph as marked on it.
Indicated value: 29 mph
